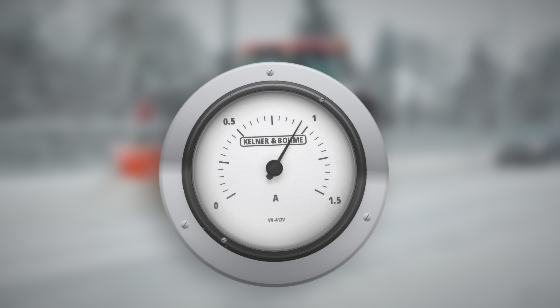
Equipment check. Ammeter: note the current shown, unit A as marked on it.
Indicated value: 0.95 A
